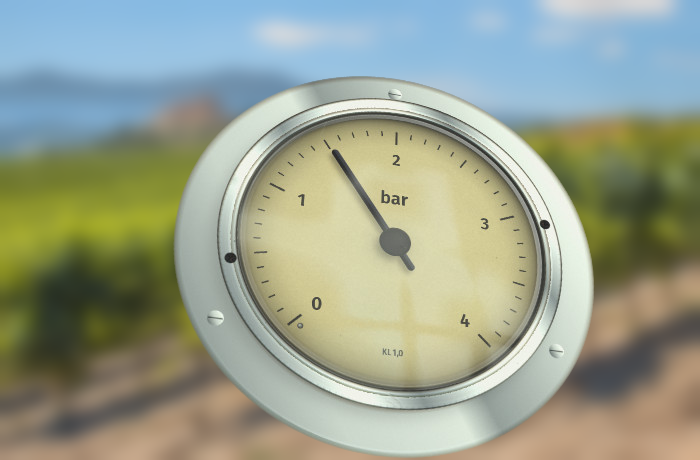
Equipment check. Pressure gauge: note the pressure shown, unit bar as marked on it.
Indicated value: 1.5 bar
